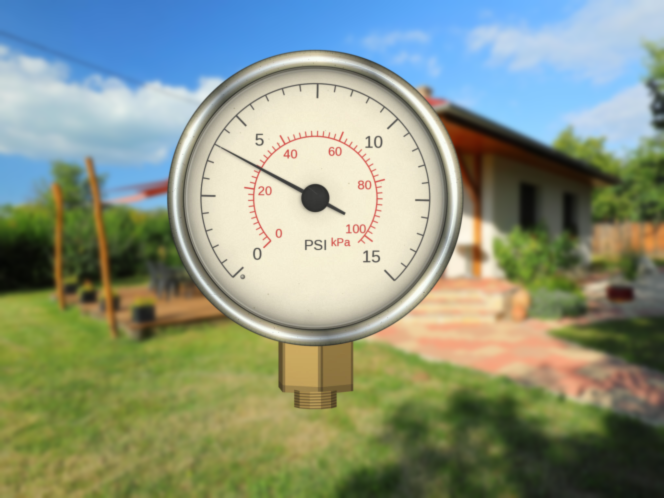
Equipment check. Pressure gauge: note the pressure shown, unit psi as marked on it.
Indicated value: 4 psi
